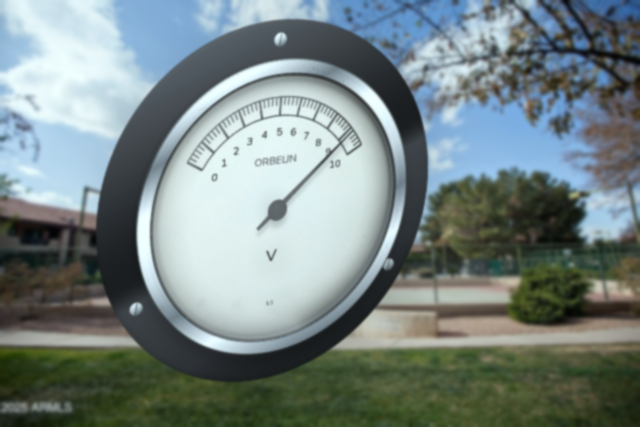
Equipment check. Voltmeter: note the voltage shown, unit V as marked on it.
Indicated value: 9 V
